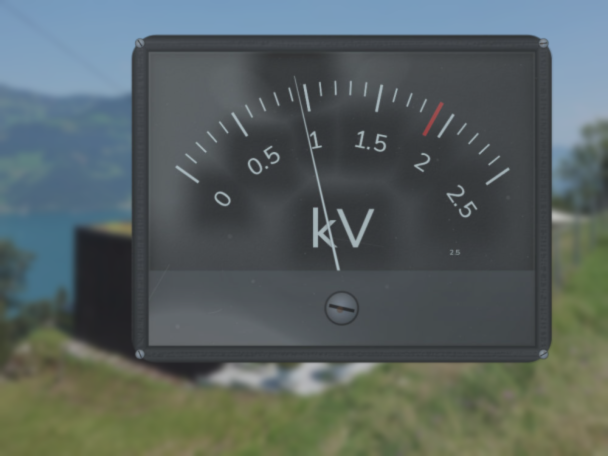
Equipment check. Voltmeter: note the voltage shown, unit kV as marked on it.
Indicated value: 0.95 kV
